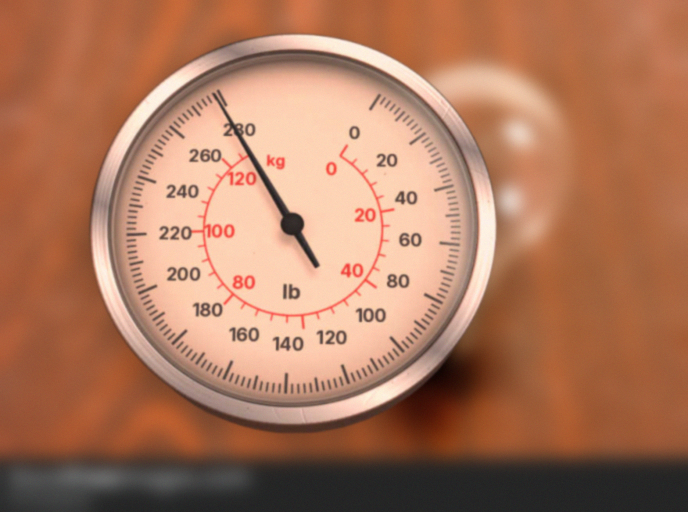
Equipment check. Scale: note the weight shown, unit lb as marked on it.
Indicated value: 278 lb
